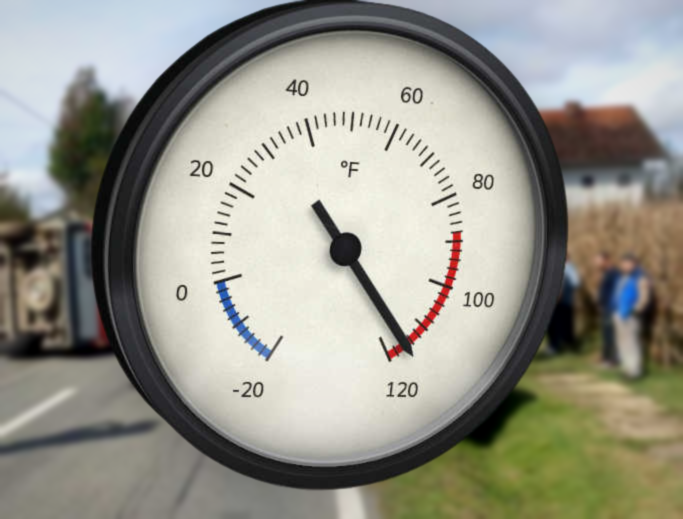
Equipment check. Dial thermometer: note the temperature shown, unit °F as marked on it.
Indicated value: 116 °F
